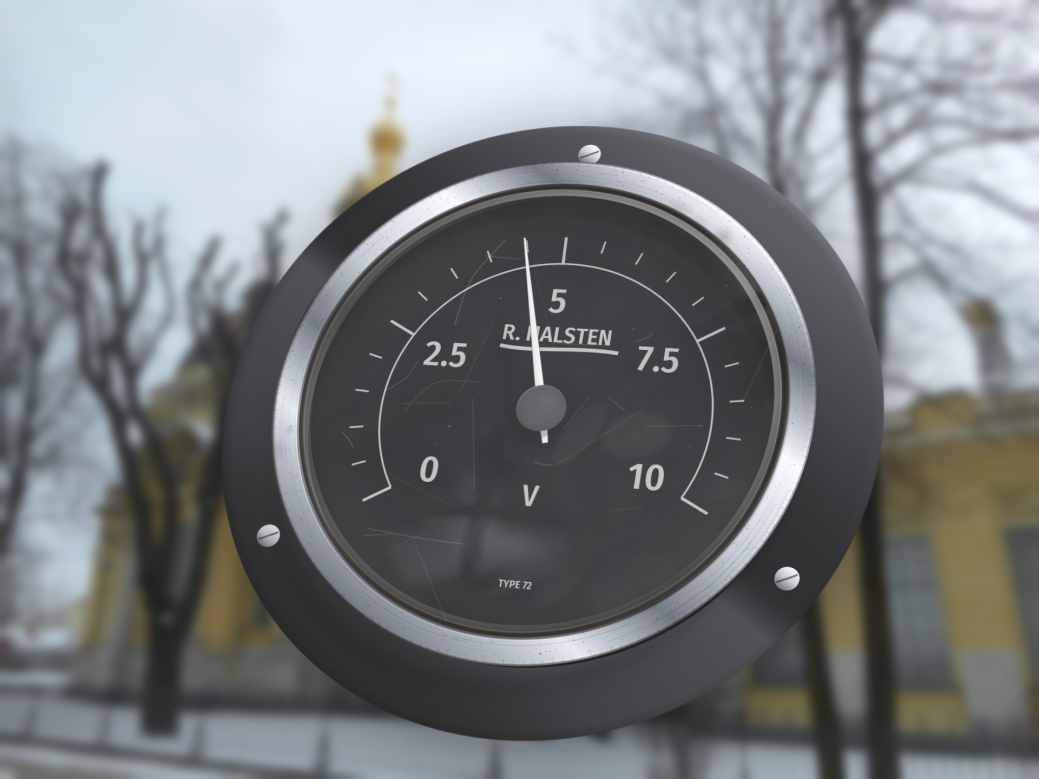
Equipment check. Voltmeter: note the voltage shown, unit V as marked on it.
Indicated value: 4.5 V
